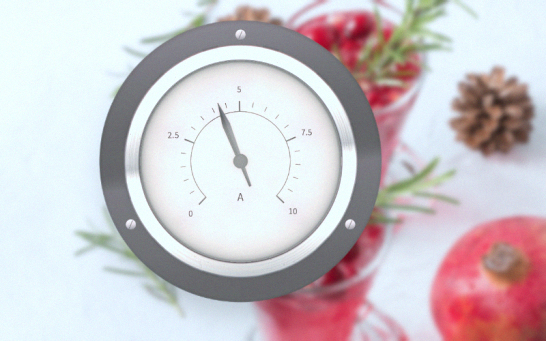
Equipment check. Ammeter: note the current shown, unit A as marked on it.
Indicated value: 4.25 A
